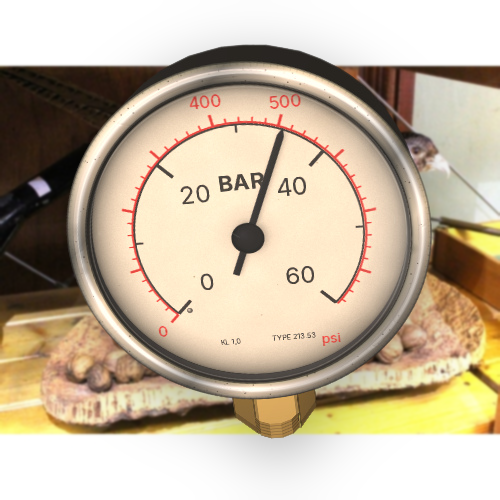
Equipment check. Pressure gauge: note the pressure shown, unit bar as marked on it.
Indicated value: 35 bar
